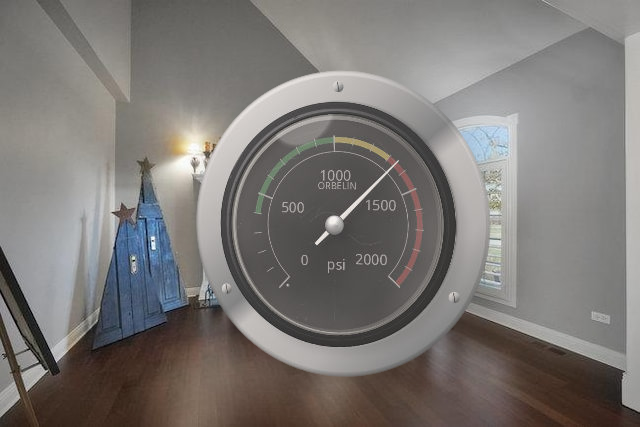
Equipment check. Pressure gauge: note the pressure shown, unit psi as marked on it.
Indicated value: 1350 psi
